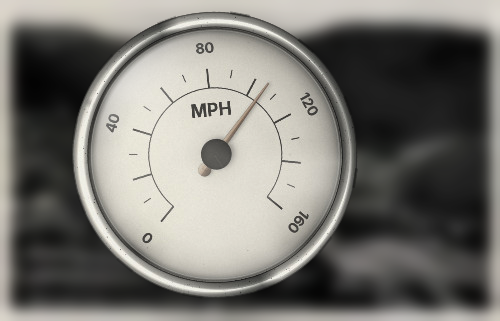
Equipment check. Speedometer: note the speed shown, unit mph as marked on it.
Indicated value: 105 mph
